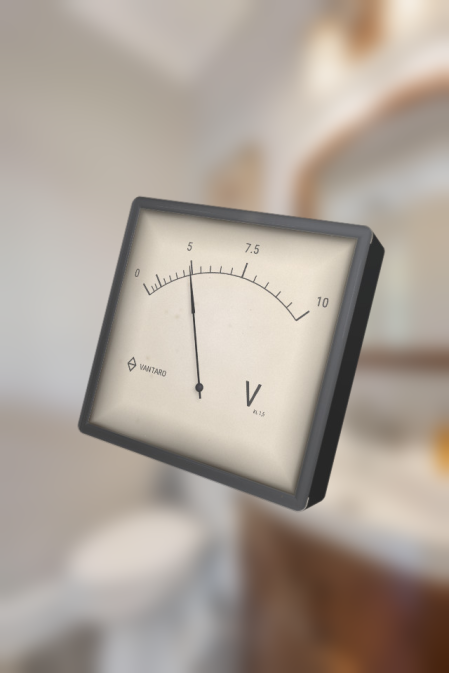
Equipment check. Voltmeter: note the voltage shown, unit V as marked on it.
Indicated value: 5 V
